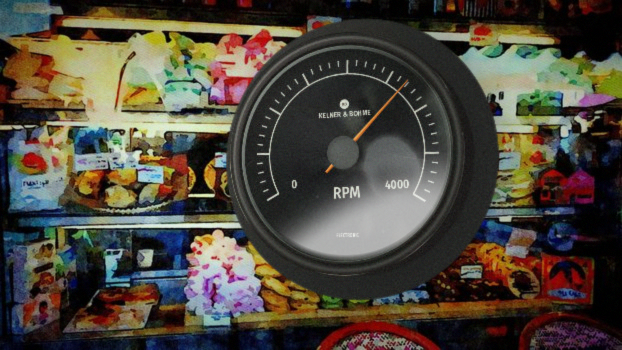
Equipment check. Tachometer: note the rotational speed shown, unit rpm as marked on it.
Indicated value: 2700 rpm
